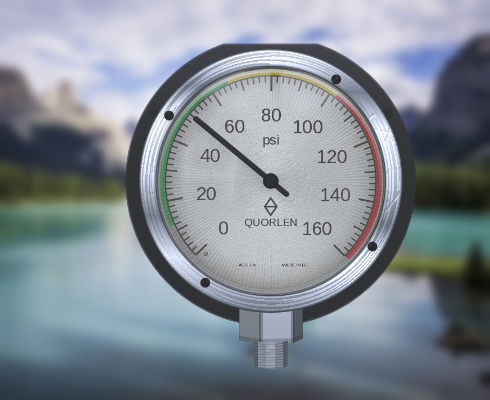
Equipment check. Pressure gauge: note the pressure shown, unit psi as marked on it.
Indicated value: 50 psi
